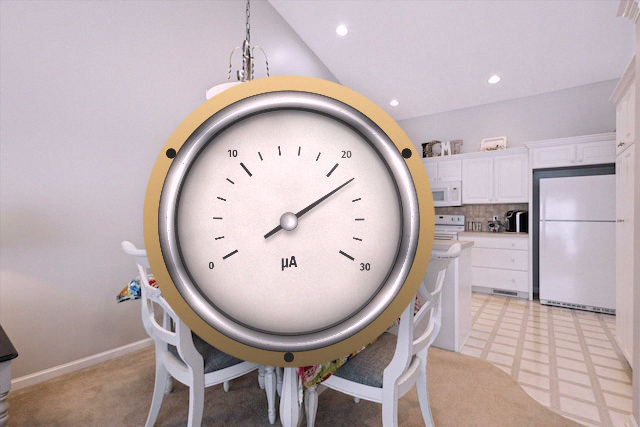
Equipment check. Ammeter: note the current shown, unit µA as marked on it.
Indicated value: 22 µA
